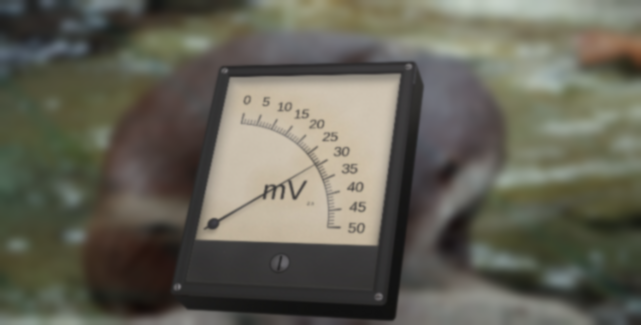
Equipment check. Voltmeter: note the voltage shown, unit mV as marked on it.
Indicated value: 30 mV
